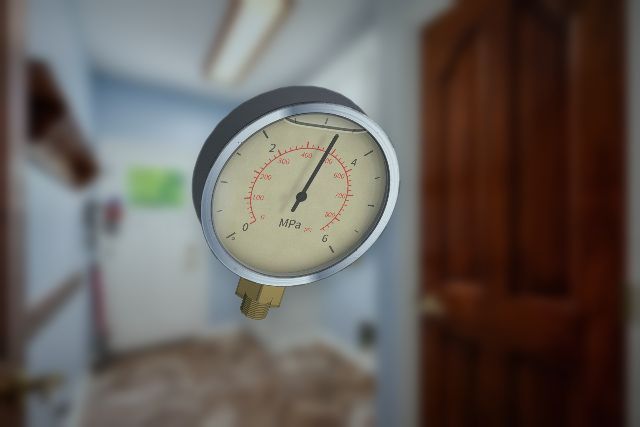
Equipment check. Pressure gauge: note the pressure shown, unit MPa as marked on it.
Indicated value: 3.25 MPa
